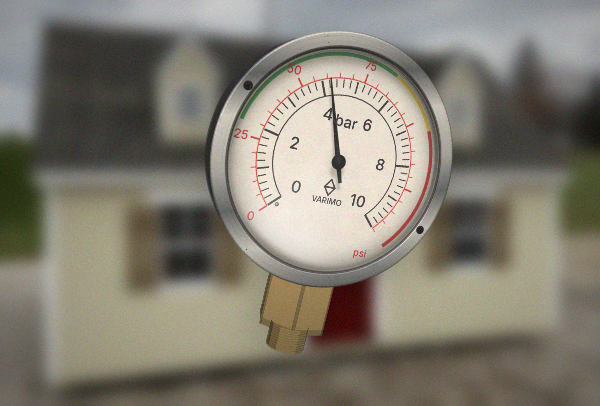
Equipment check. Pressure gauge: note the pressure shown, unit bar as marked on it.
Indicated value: 4.2 bar
